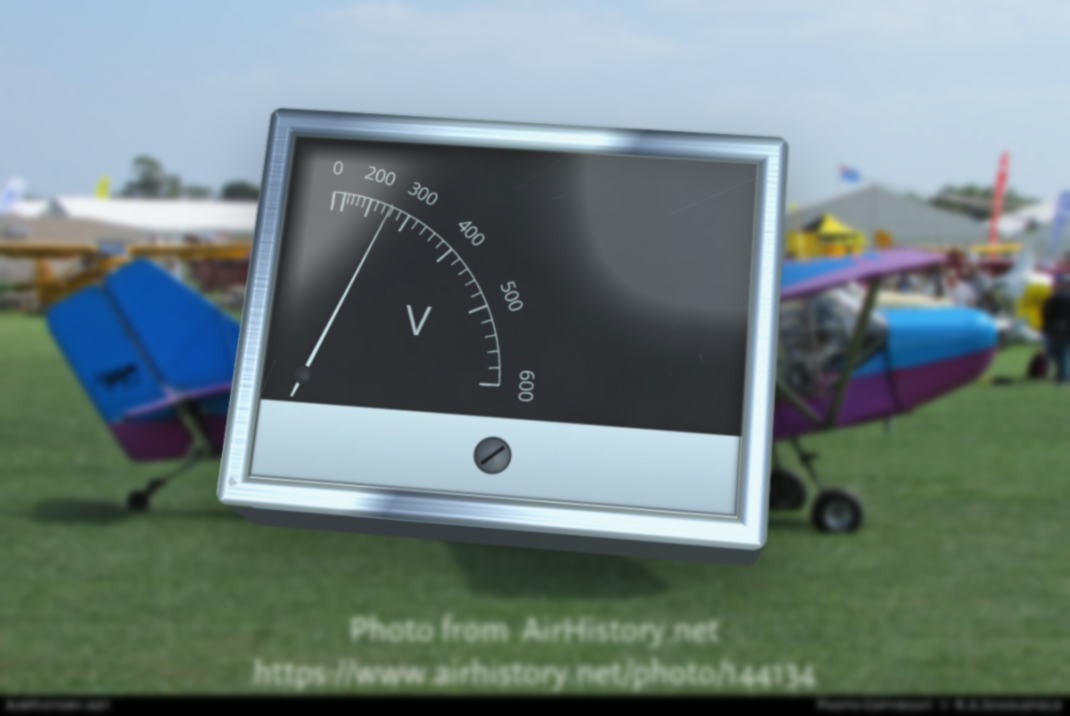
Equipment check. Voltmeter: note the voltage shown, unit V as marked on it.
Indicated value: 260 V
